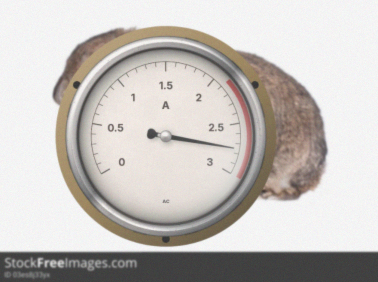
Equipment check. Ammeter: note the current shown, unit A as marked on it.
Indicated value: 2.75 A
